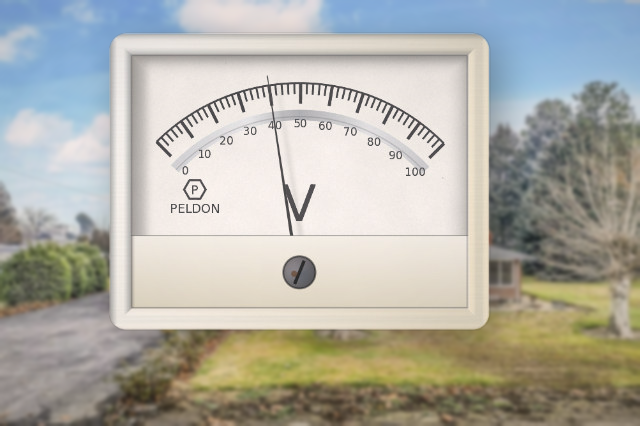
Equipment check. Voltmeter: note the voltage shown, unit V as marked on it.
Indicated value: 40 V
